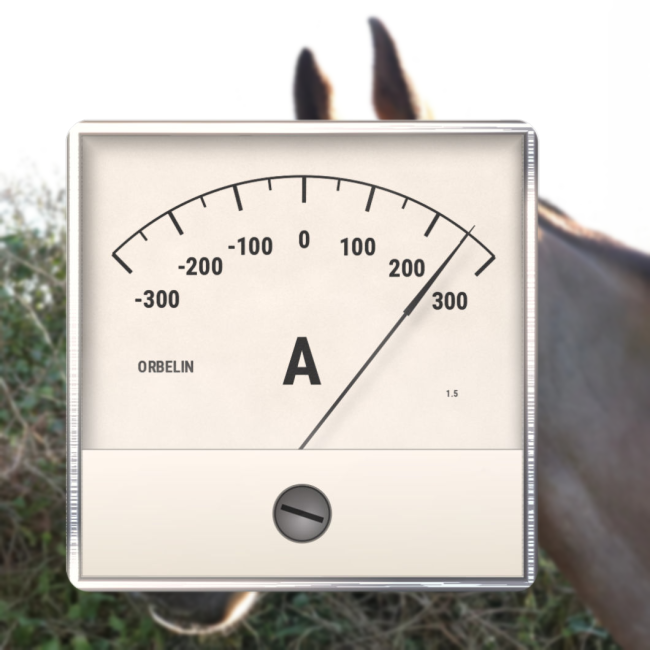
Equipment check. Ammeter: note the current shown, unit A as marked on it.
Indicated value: 250 A
